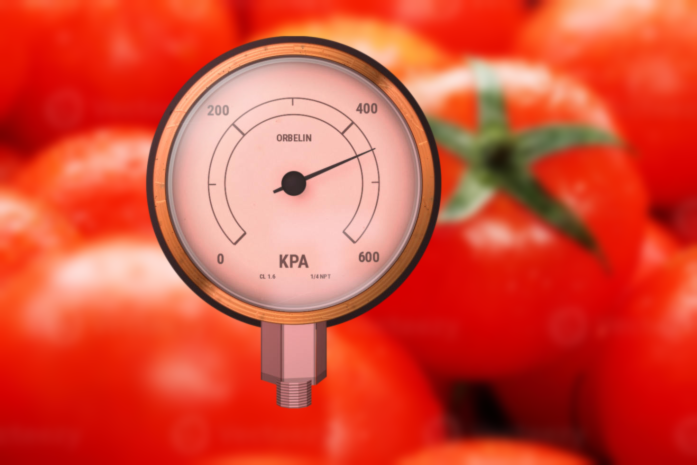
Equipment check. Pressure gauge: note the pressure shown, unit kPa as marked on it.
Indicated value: 450 kPa
